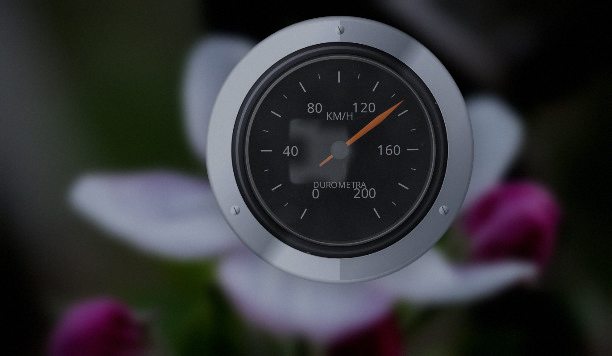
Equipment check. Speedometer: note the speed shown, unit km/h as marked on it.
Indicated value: 135 km/h
